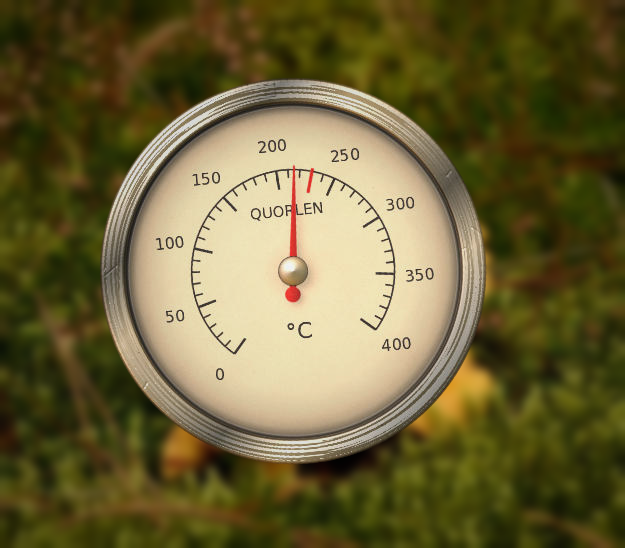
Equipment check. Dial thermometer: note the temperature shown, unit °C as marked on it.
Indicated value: 215 °C
